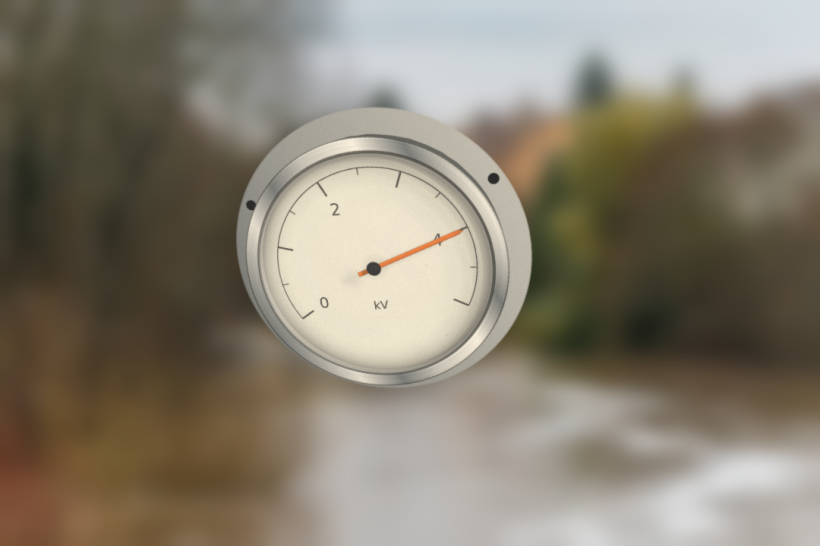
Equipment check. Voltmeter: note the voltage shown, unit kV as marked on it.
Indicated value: 4 kV
